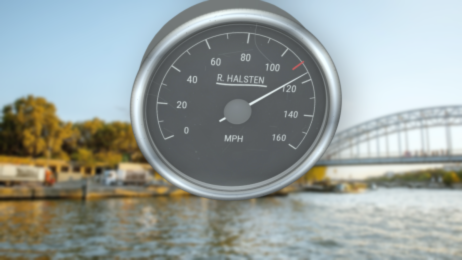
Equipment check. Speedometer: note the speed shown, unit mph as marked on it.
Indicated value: 115 mph
